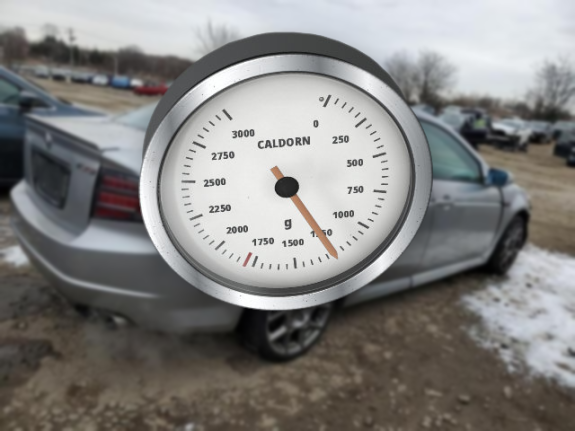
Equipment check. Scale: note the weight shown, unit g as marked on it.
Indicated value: 1250 g
